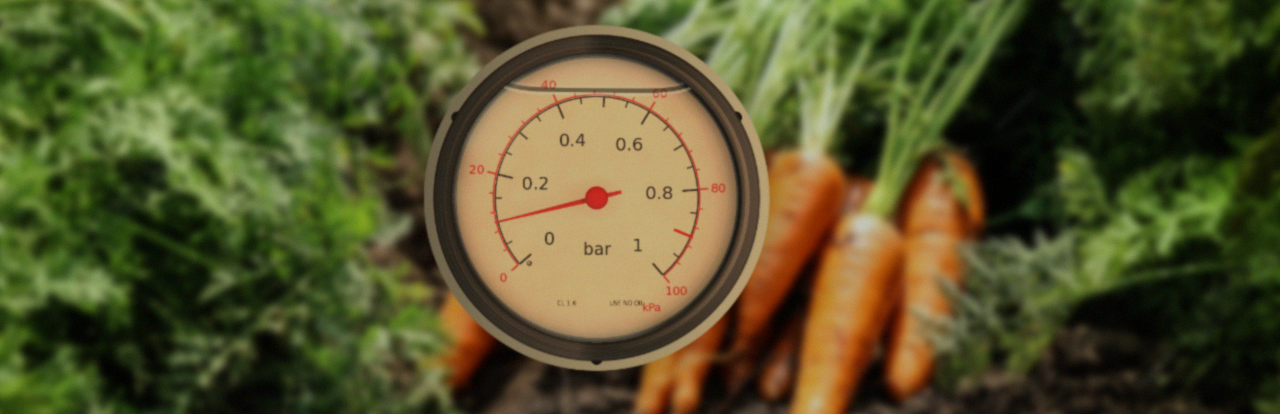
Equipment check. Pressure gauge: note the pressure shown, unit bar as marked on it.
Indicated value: 0.1 bar
